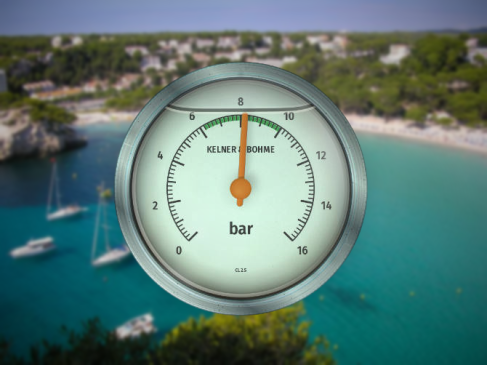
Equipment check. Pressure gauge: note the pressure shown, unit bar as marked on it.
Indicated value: 8.2 bar
